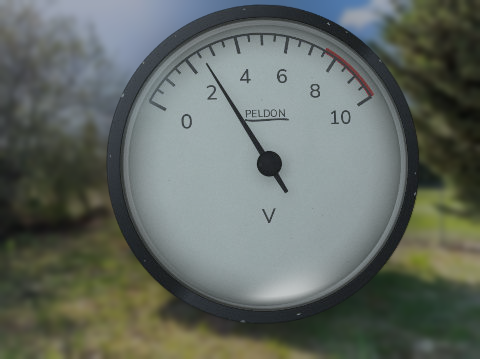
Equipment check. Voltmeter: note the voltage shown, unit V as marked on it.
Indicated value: 2.5 V
